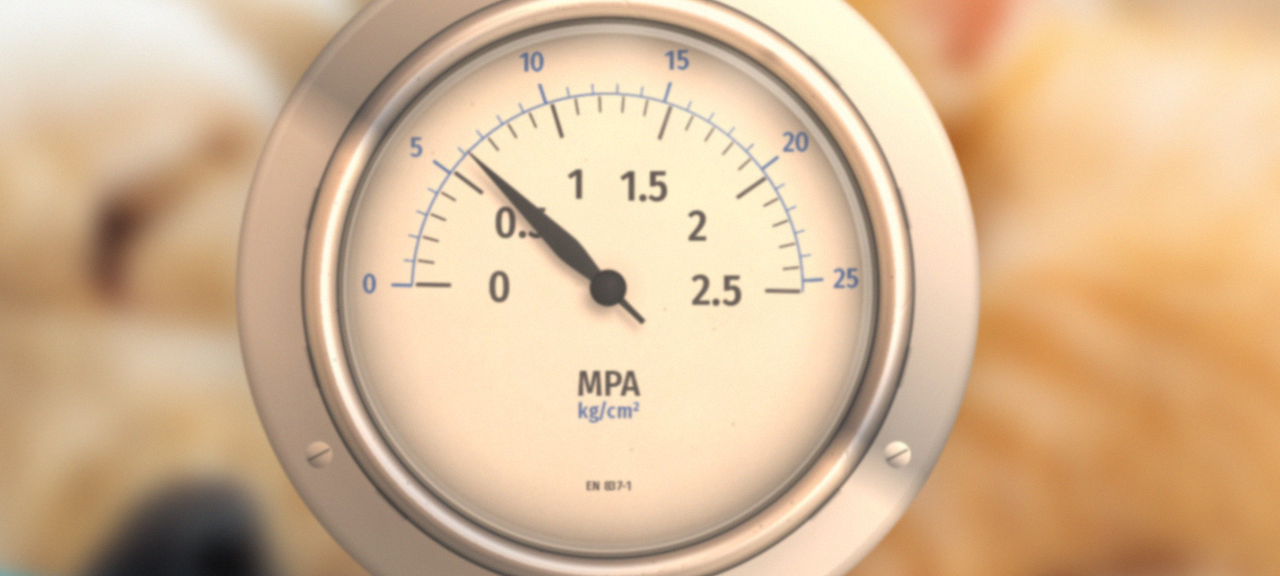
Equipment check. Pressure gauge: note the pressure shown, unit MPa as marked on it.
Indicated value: 0.6 MPa
